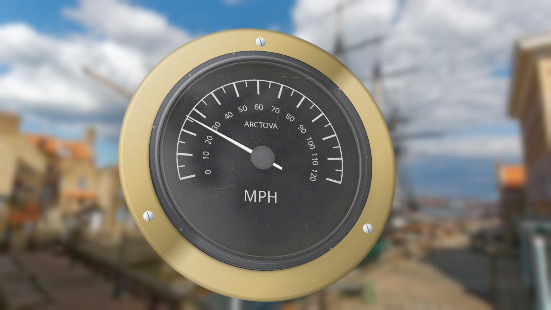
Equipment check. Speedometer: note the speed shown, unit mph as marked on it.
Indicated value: 25 mph
